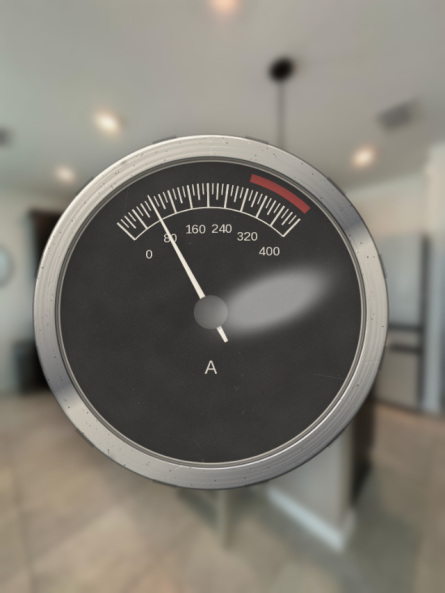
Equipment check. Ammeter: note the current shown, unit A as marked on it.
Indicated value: 80 A
